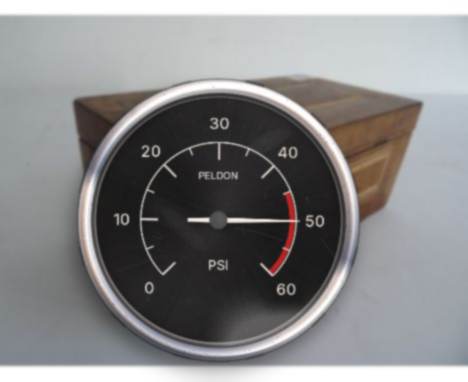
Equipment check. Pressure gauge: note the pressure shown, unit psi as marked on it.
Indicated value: 50 psi
